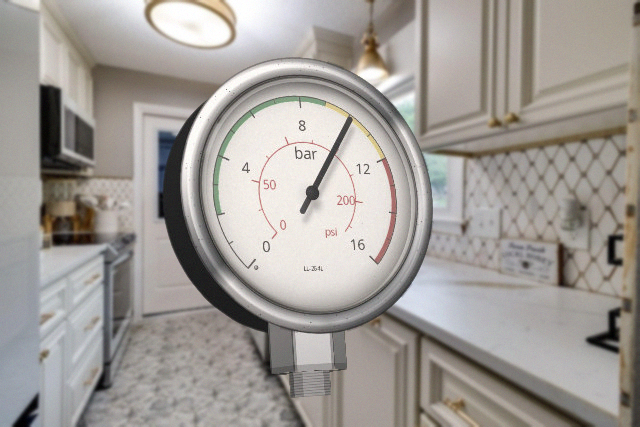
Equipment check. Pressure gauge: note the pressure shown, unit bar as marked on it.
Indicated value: 10 bar
